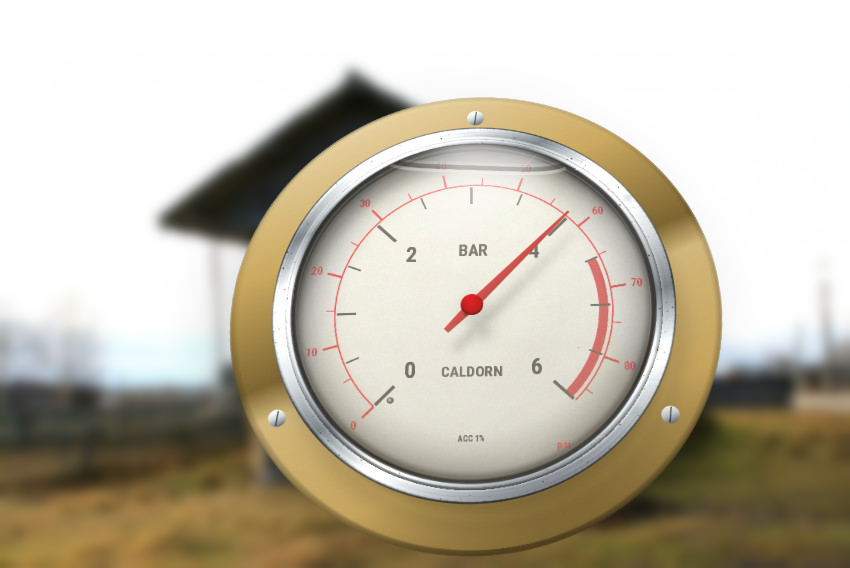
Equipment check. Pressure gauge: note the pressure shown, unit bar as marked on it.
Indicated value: 4 bar
